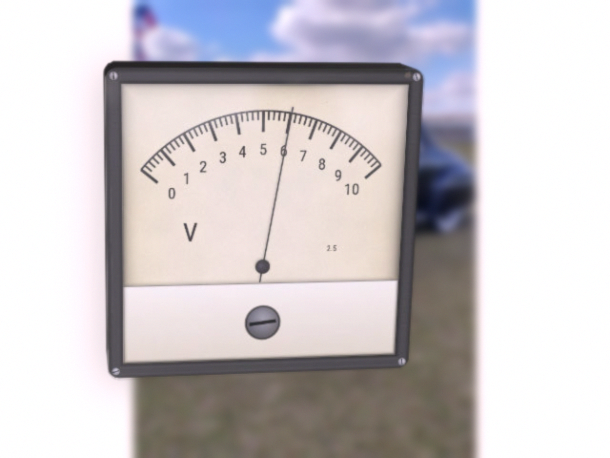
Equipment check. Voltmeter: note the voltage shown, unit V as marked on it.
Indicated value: 6 V
